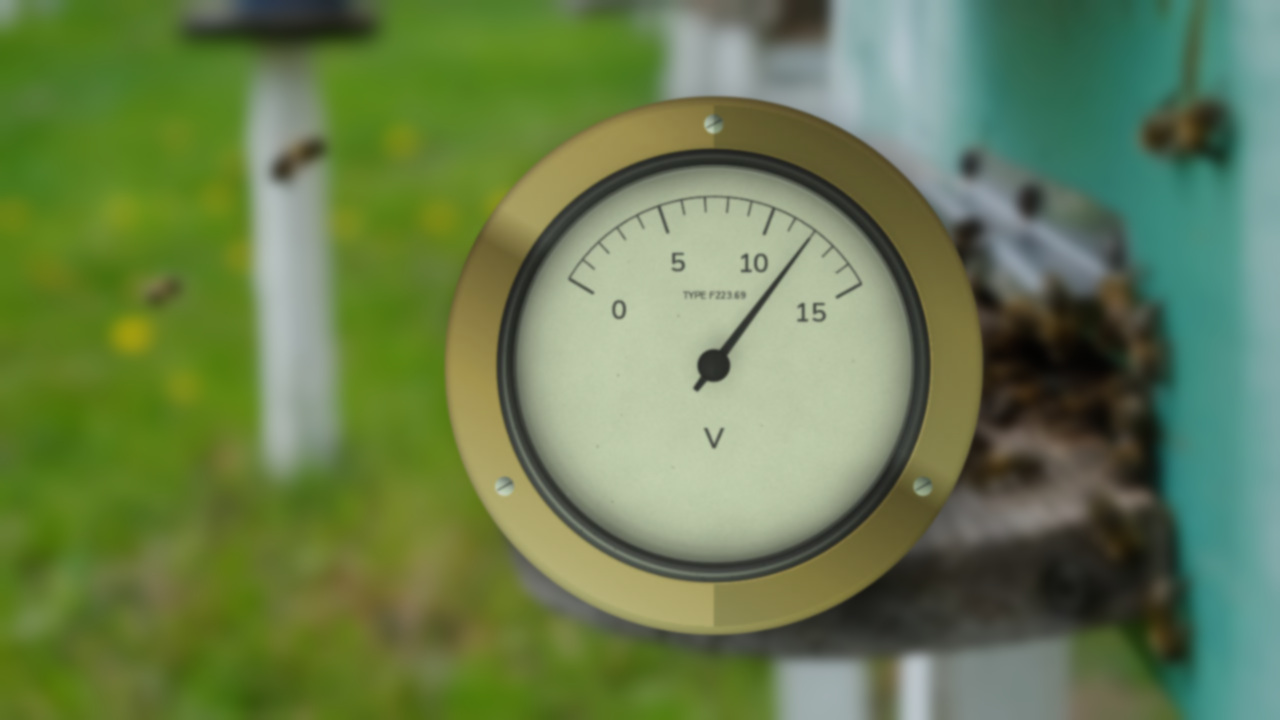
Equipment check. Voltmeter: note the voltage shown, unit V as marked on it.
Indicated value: 12 V
